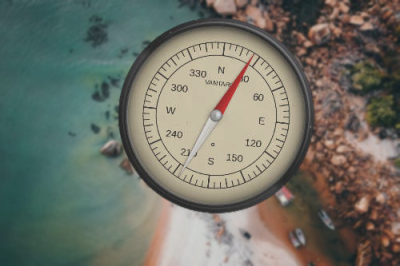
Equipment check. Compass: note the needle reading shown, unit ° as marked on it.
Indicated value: 25 °
